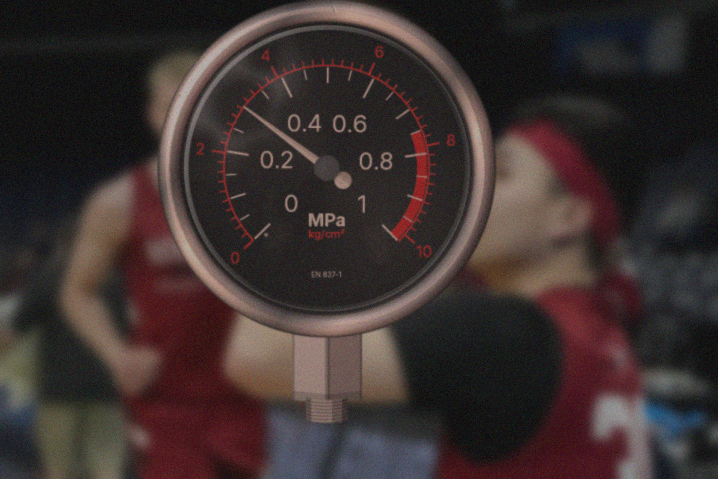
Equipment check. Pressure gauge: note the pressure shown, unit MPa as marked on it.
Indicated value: 0.3 MPa
